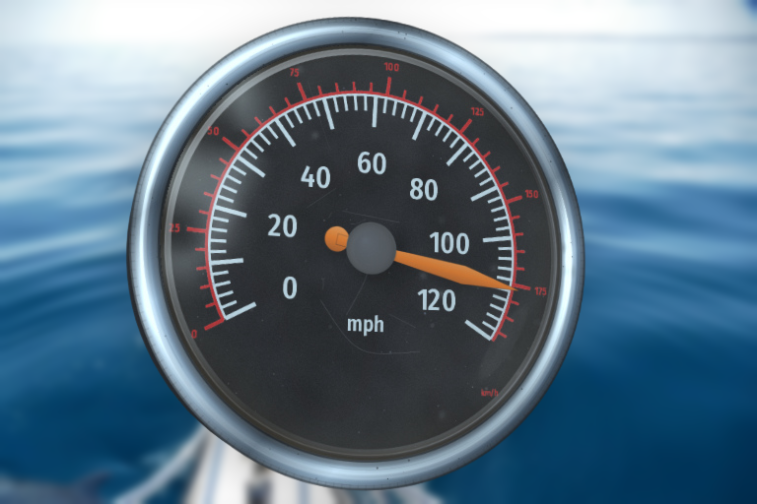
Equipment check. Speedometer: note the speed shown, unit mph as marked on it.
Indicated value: 110 mph
